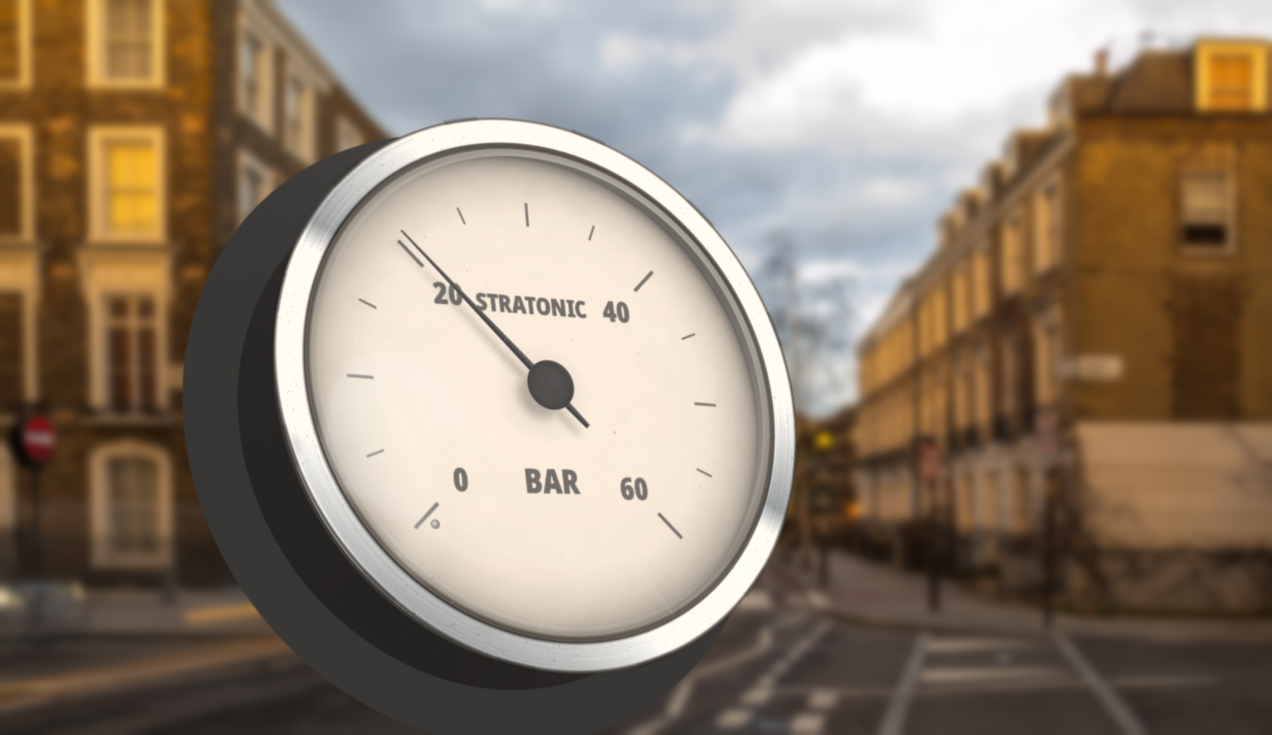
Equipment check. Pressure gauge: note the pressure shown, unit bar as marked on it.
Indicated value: 20 bar
